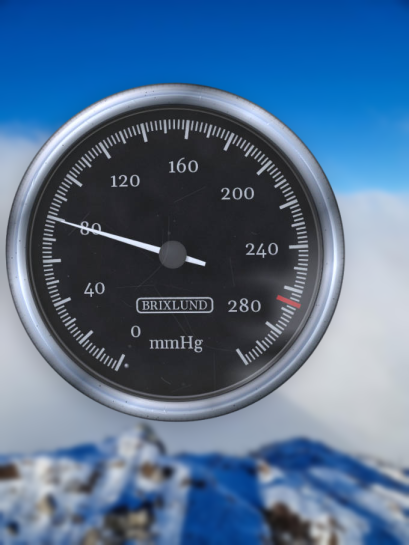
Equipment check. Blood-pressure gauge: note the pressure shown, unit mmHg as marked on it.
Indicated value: 80 mmHg
